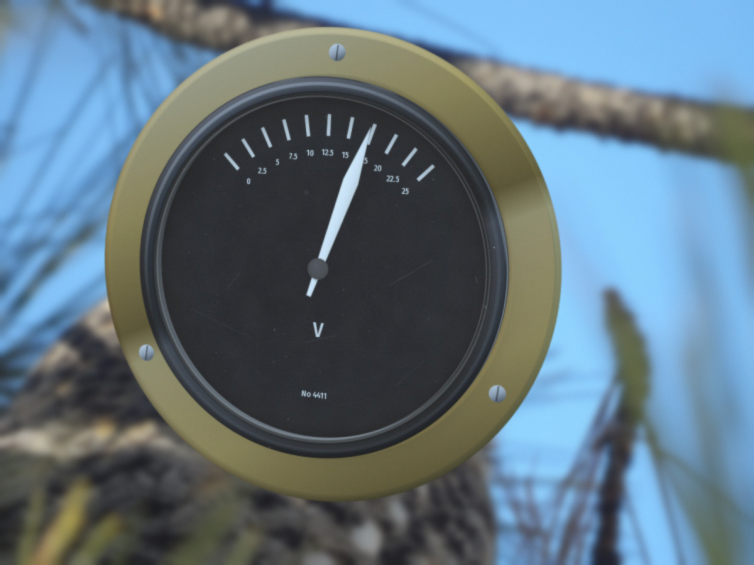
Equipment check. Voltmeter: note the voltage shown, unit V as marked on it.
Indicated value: 17.5 V
